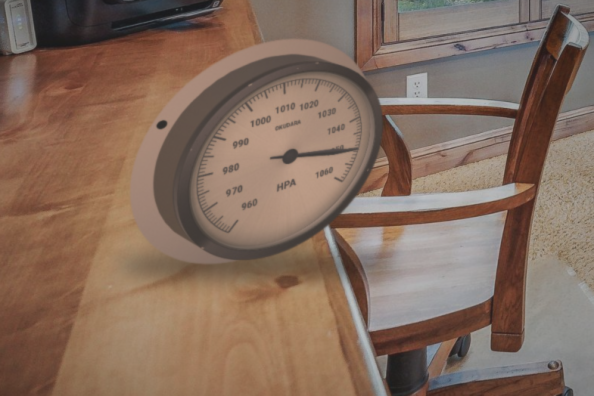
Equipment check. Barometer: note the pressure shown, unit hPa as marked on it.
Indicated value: 1050 hPa
